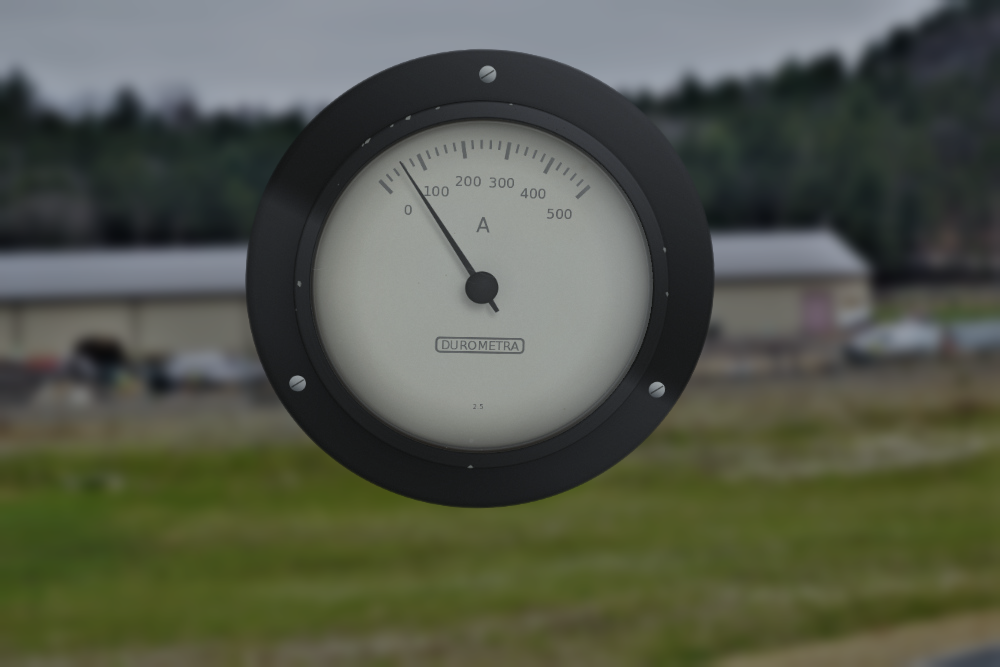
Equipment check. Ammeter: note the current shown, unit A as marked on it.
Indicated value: 60 A
